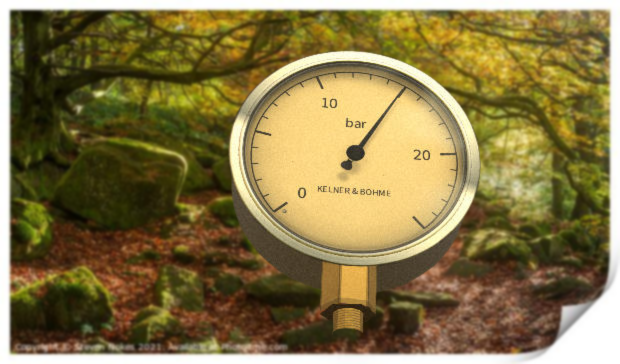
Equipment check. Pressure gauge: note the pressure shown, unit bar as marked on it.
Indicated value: 15 bar
